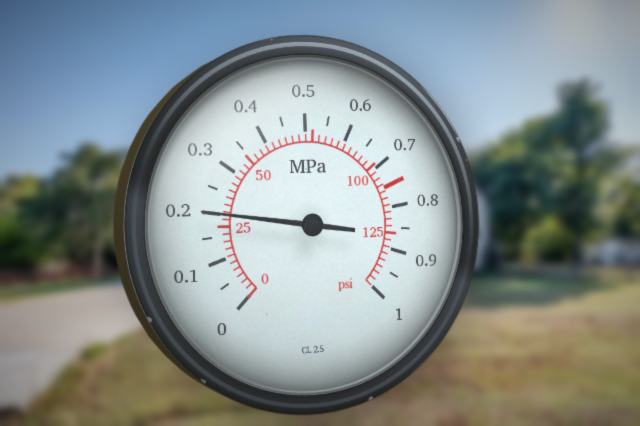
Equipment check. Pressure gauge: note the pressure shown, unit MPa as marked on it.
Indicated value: 0.2 MPa
